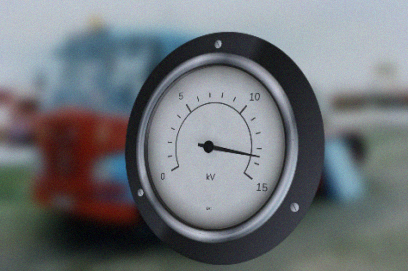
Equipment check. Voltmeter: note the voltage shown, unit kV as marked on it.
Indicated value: 13.5 kV
